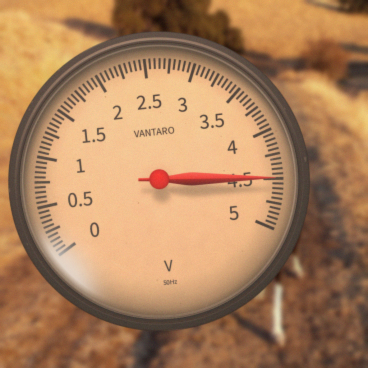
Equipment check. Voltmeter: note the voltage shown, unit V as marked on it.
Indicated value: 4.5 V
